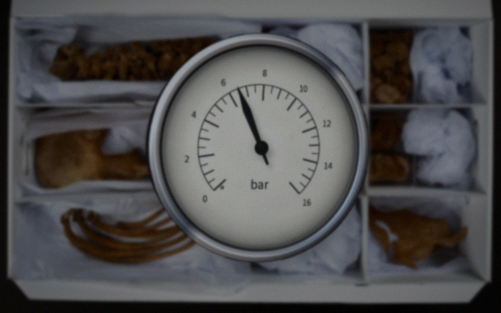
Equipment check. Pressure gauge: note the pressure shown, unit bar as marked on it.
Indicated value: 6.5 bar
